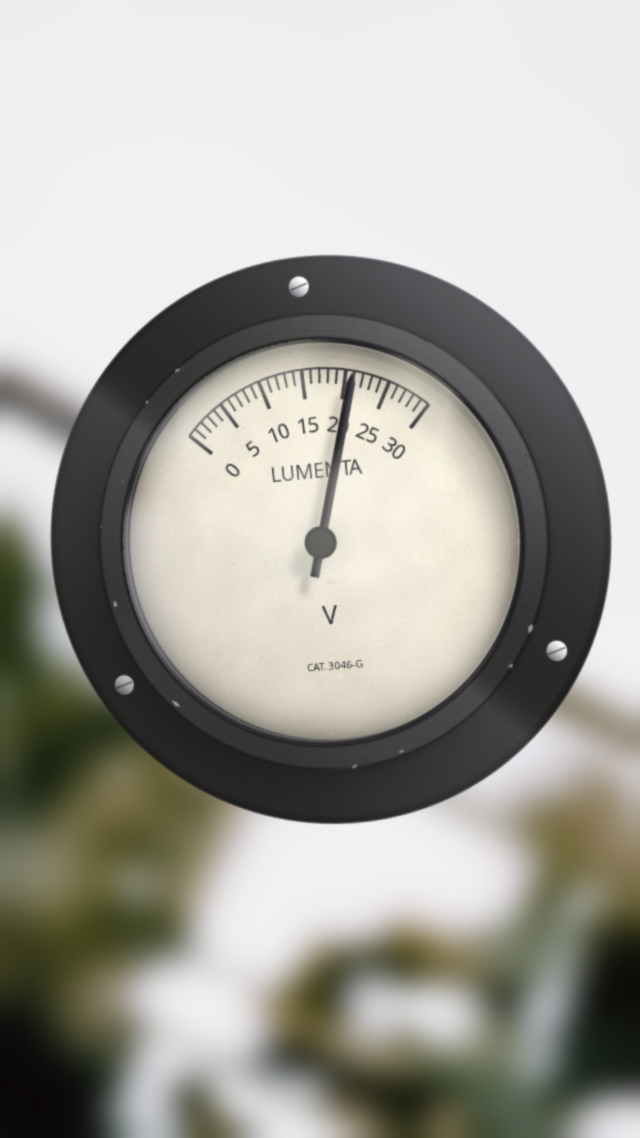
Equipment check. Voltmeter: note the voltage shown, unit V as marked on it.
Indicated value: 21 V
